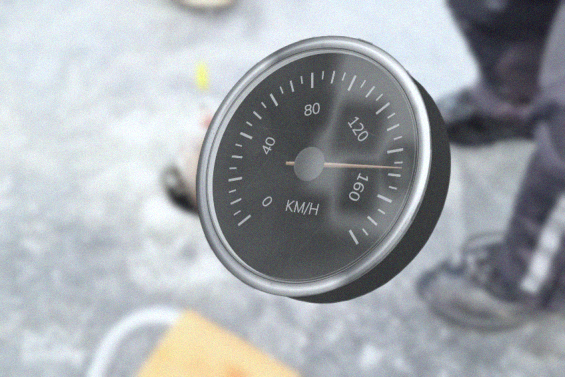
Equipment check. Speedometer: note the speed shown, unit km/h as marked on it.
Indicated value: 147.5 km/h
